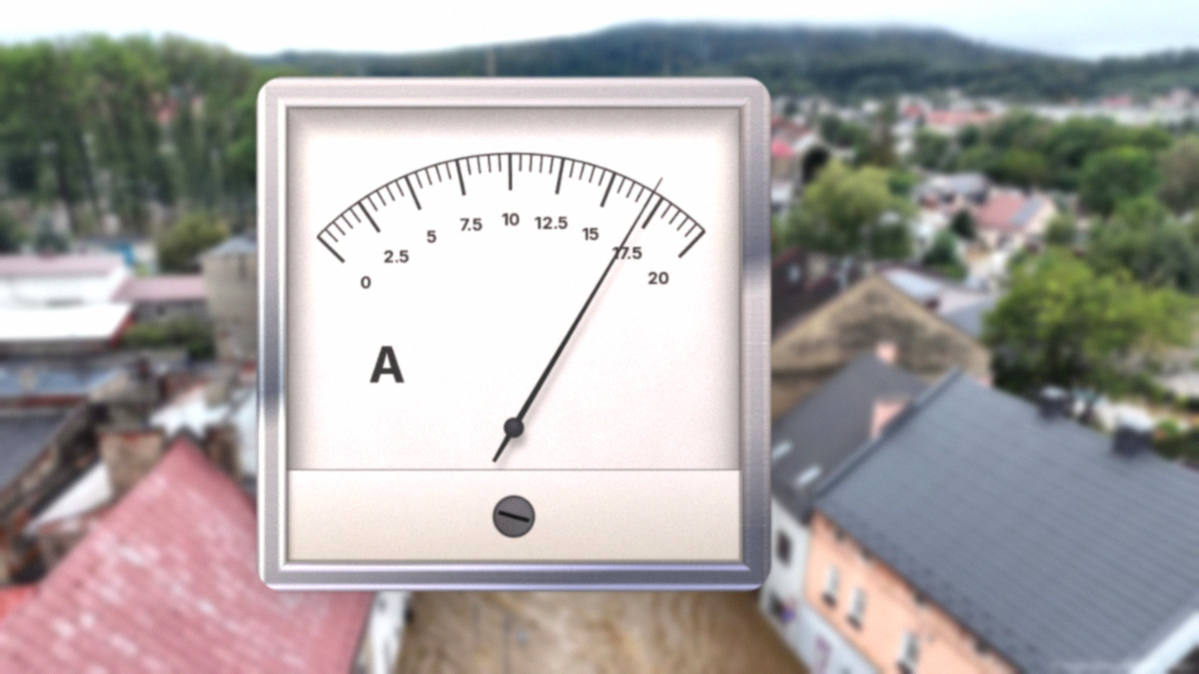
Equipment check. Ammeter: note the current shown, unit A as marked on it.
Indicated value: 17 A
